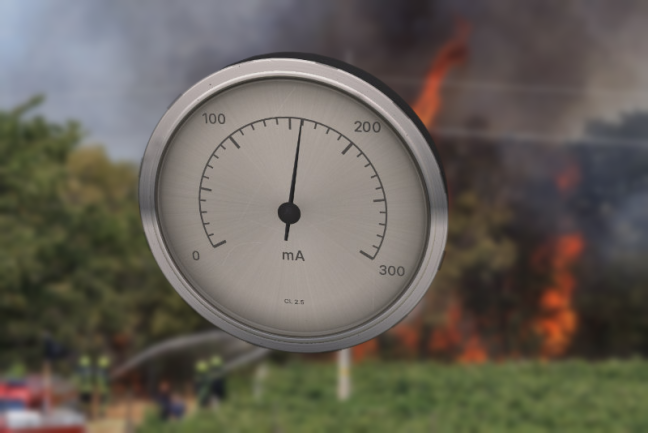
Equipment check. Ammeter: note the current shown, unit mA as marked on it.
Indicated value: 160 mA
